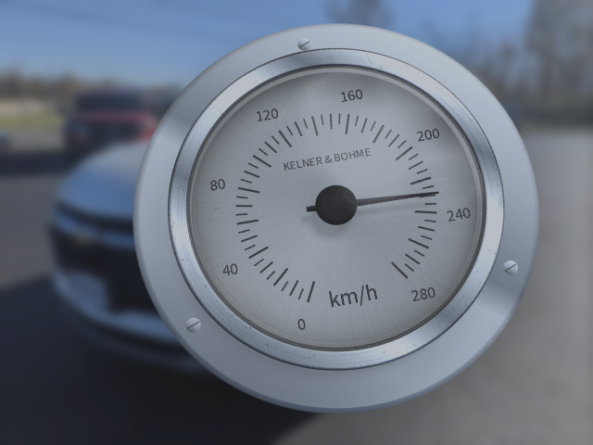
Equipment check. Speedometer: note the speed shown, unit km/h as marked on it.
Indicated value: 230 km/h
